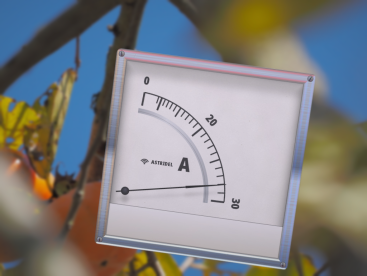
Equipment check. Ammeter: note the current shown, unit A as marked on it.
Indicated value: 28 A
